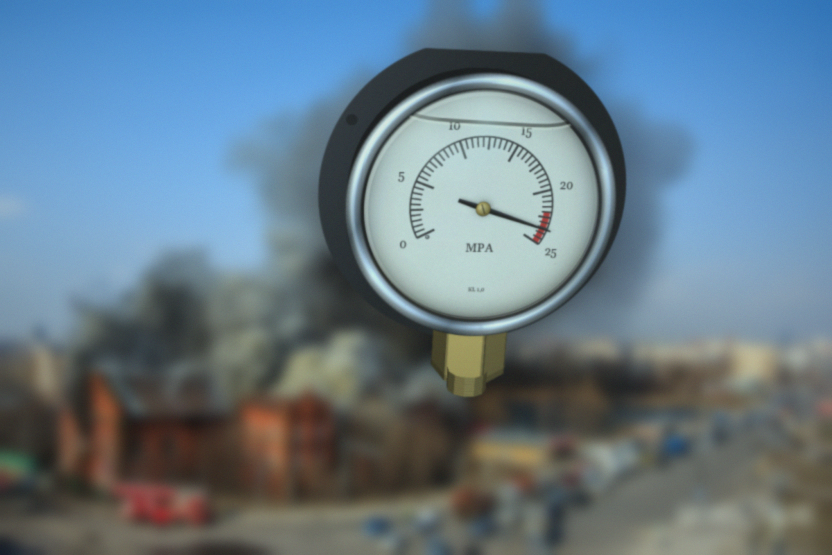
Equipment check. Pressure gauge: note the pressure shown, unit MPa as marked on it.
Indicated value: 23.5 MPa
